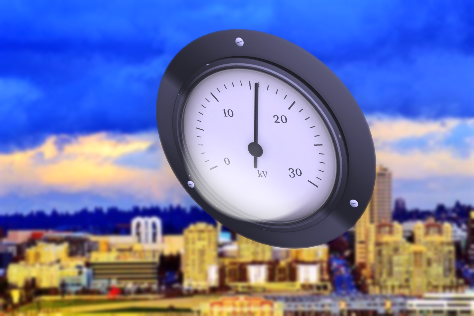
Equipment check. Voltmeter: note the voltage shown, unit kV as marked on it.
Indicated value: 16 kV
